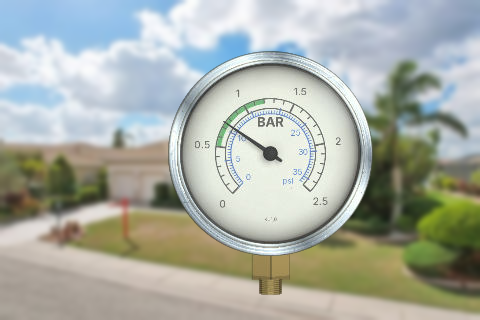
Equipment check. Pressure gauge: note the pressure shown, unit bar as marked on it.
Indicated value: 0.75 bar
